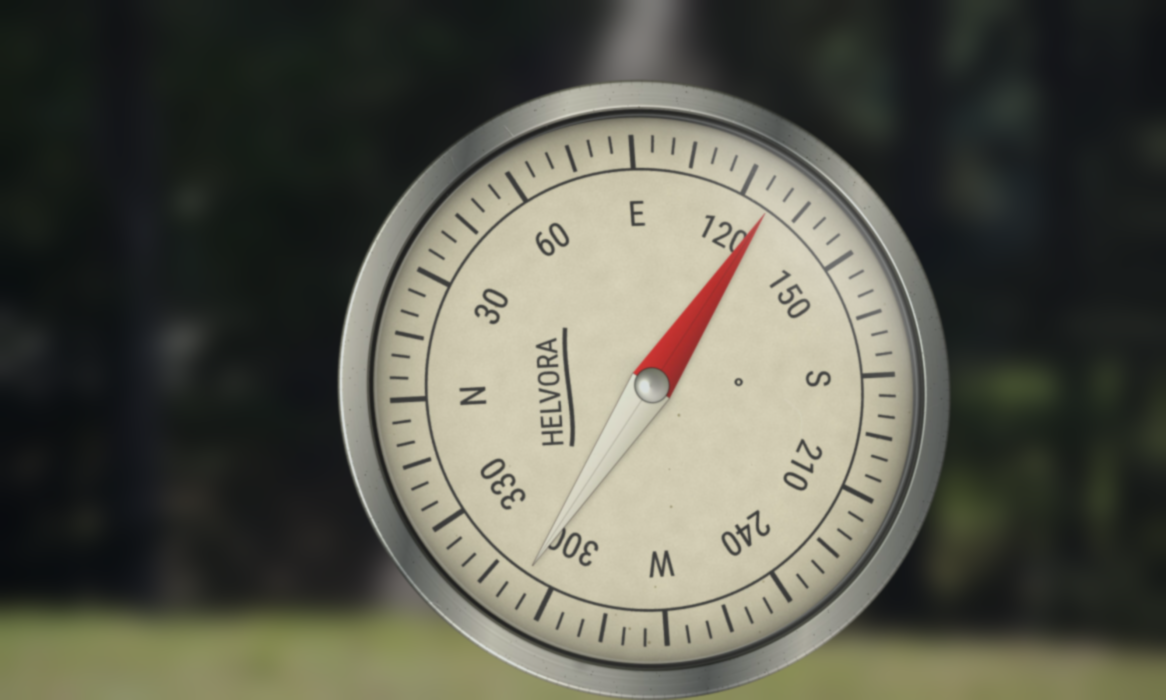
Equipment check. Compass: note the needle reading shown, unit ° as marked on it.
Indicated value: 127.5 °
